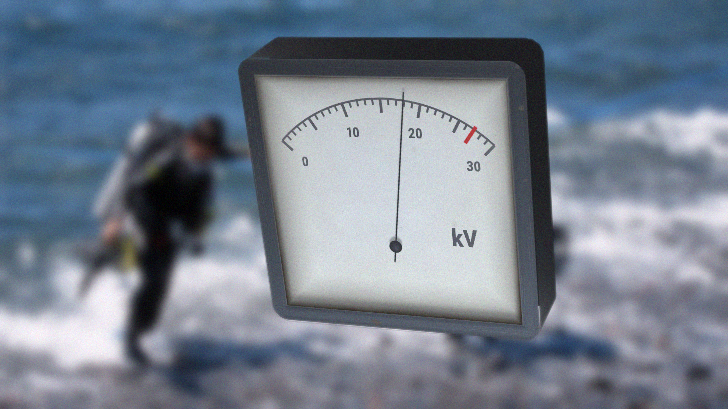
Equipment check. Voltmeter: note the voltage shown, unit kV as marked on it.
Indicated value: 18 kV
